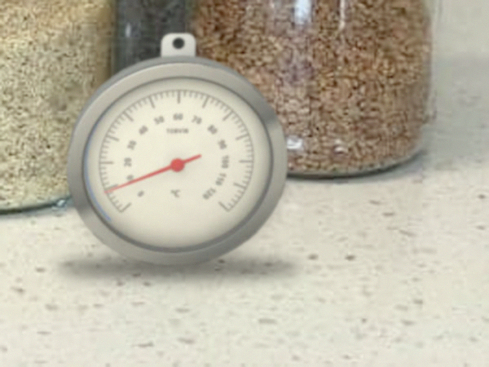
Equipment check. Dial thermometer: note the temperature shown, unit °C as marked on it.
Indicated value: 10 °C
